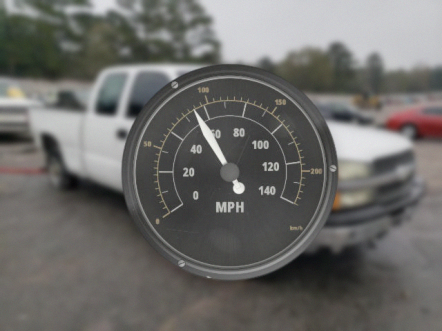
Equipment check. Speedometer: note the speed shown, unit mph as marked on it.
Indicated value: 55 mph
